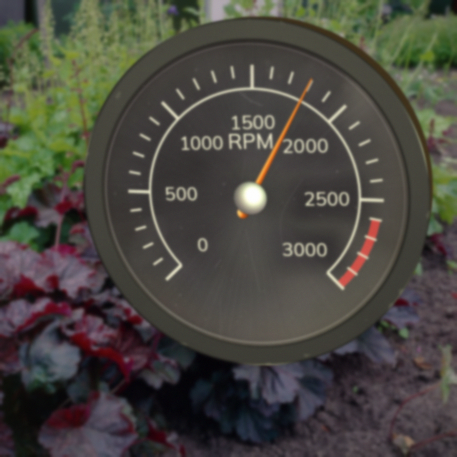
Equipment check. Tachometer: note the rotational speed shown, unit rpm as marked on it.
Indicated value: 1800 rpm
